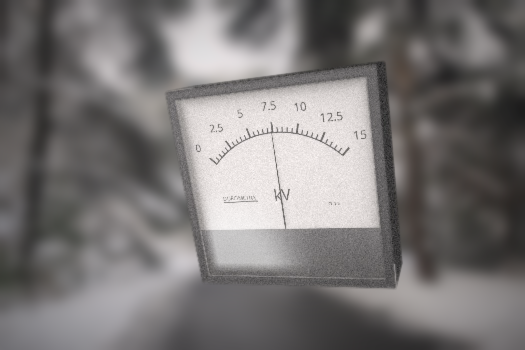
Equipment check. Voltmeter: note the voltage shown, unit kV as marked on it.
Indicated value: 7.5 kV
